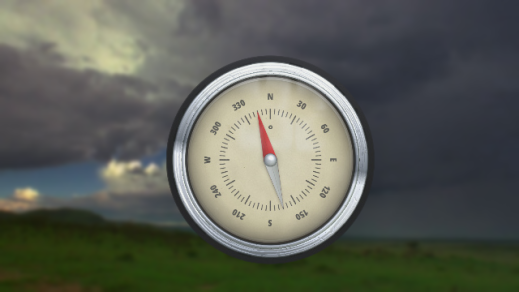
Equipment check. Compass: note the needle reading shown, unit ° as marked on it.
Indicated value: 345 °
